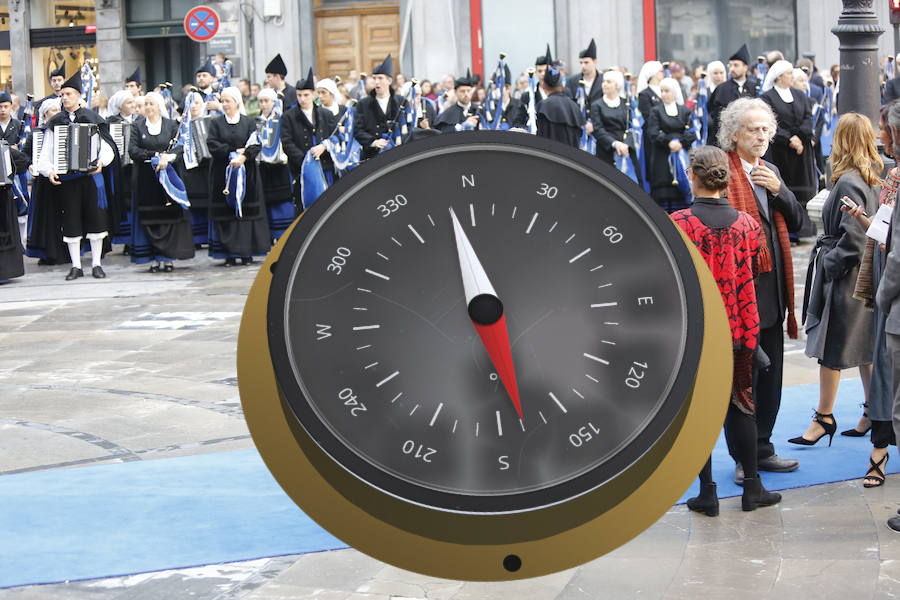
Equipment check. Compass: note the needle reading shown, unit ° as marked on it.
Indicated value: 170 °
